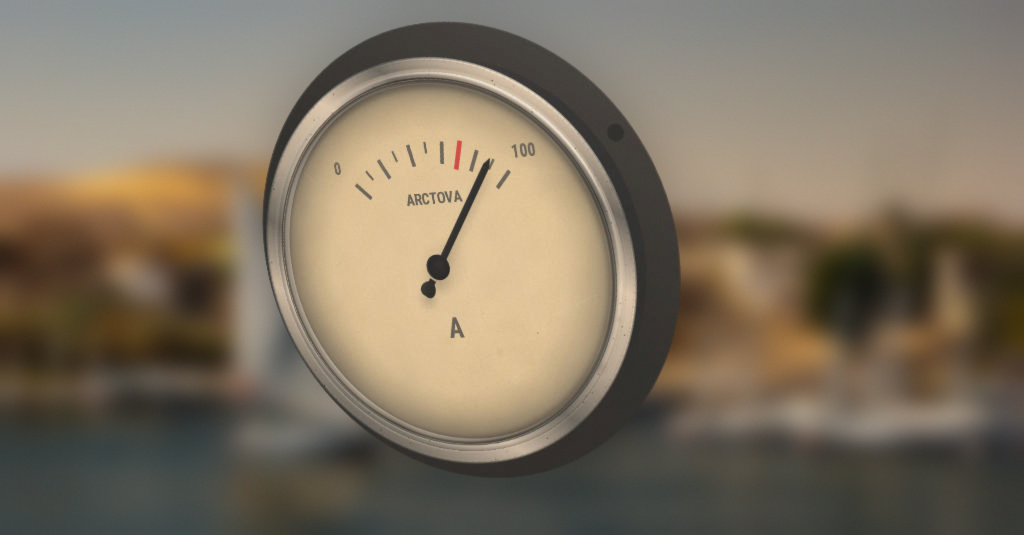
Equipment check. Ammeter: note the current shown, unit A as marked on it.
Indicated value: 90 A
